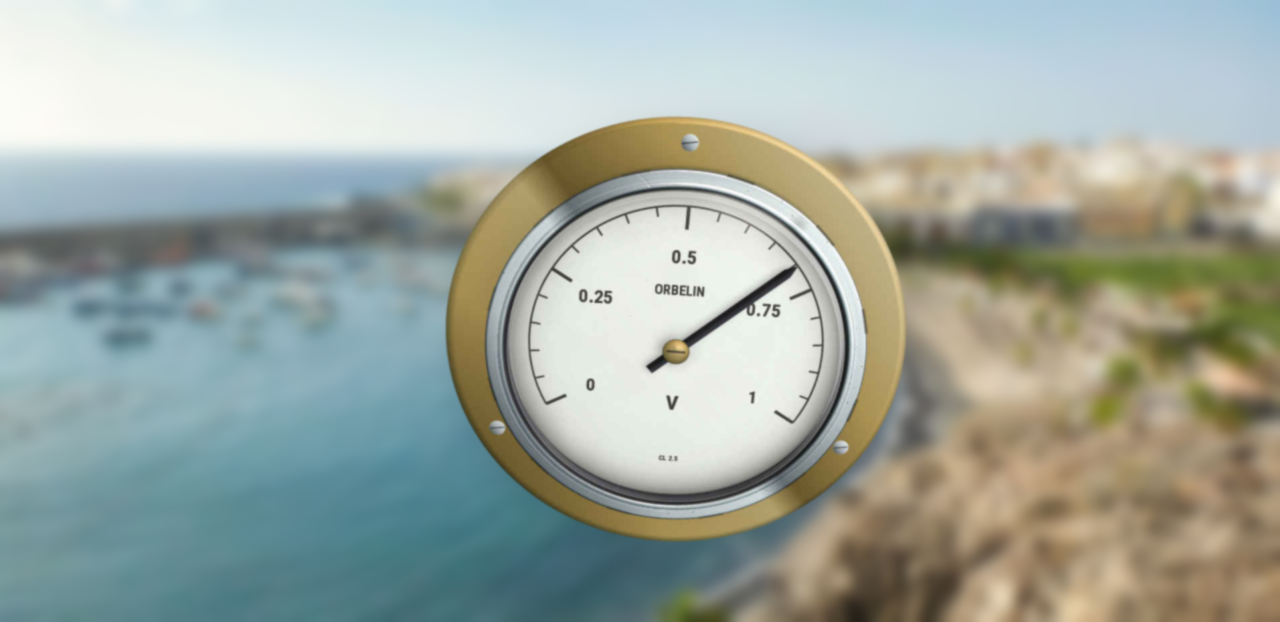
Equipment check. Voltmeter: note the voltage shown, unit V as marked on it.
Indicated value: 0.7 V
